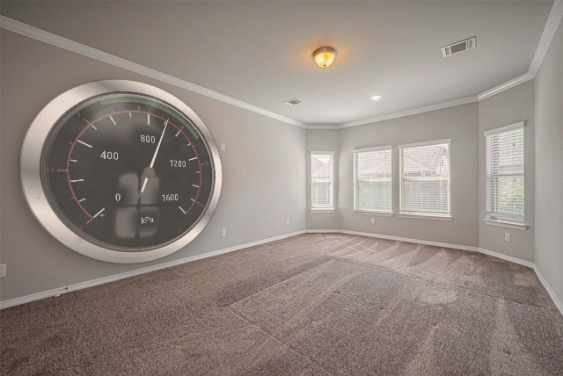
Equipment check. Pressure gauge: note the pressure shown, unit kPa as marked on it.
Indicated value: 900 kPa
